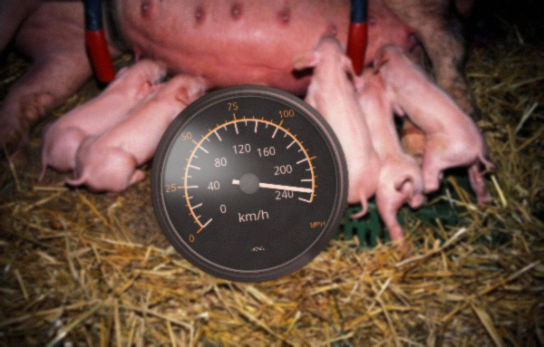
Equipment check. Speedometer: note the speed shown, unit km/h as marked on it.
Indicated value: 230 km/h
